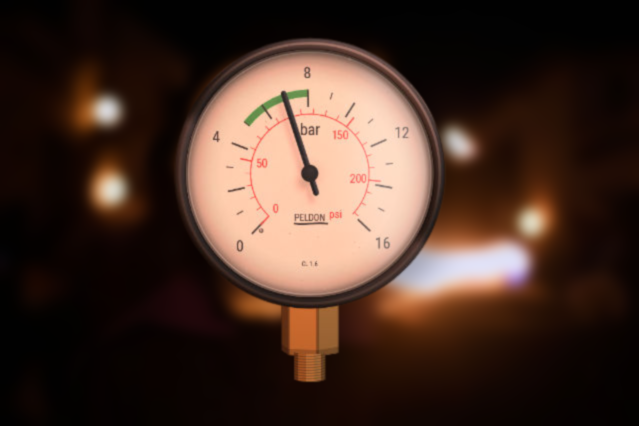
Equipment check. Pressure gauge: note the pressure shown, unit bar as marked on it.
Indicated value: 7 bar
